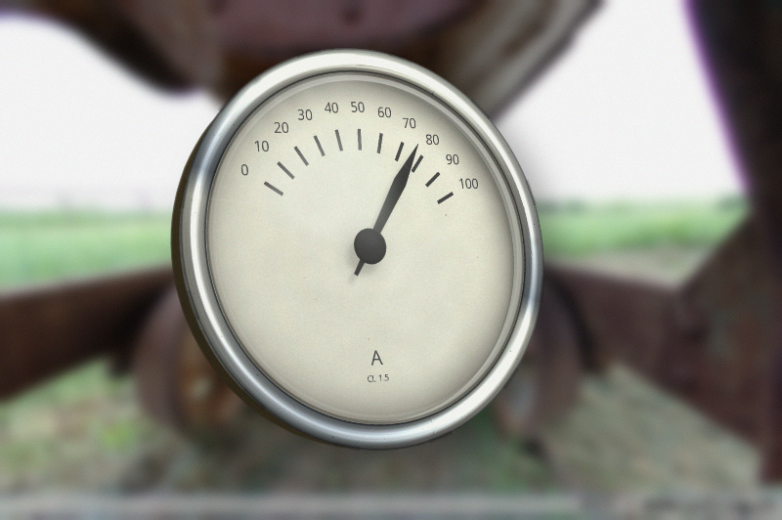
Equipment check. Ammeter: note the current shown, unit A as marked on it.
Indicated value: 75 A
